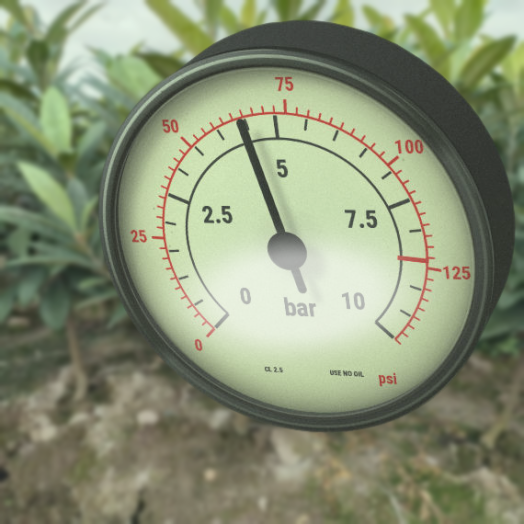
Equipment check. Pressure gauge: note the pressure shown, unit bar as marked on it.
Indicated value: 4.5 bar
